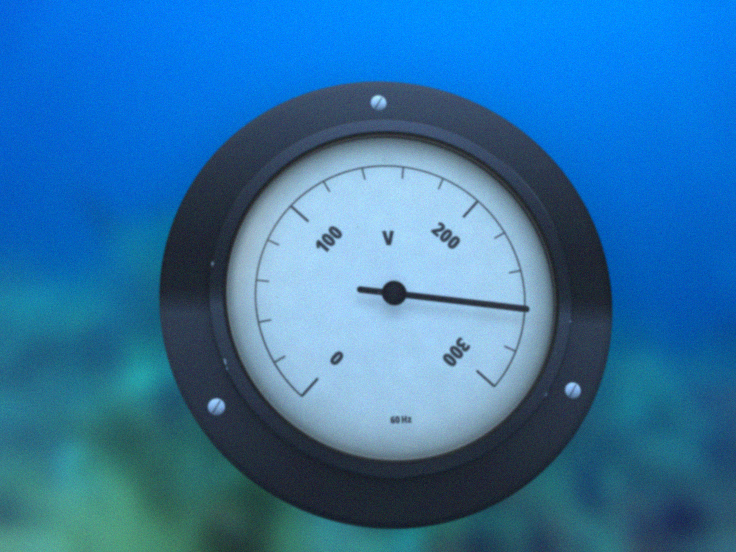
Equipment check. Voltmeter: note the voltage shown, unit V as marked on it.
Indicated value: 260 V
